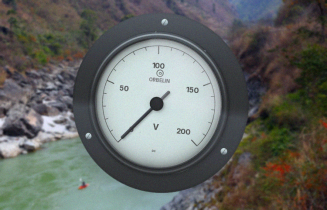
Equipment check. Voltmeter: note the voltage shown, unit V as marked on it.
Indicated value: 0 V
